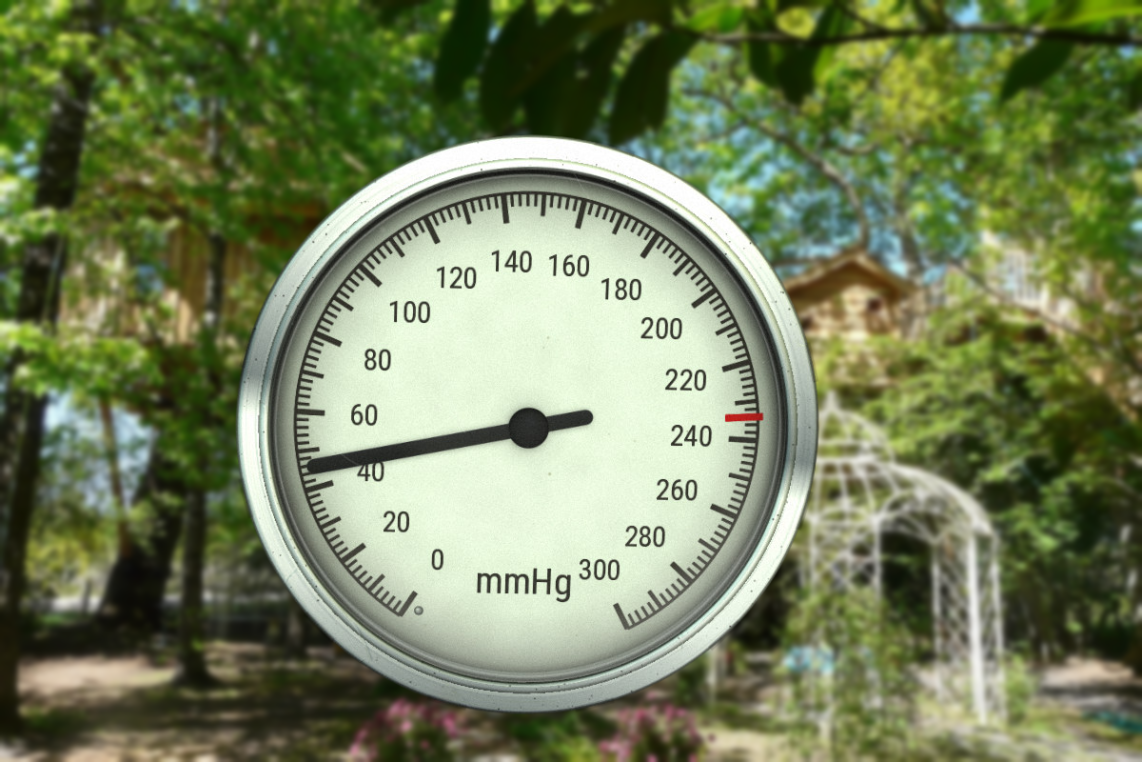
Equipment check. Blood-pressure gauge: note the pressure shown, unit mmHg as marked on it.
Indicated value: 46 mmHg
